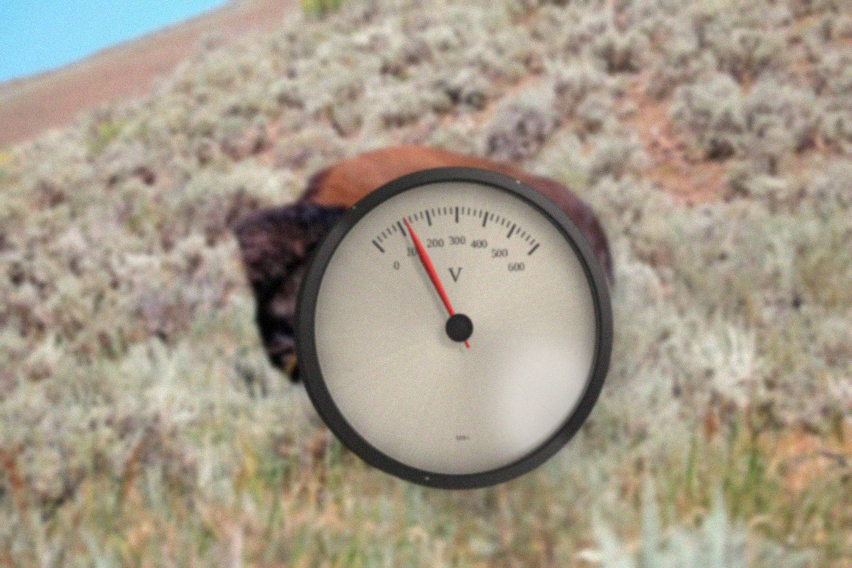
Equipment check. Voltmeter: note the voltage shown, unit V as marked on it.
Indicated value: 120 V
